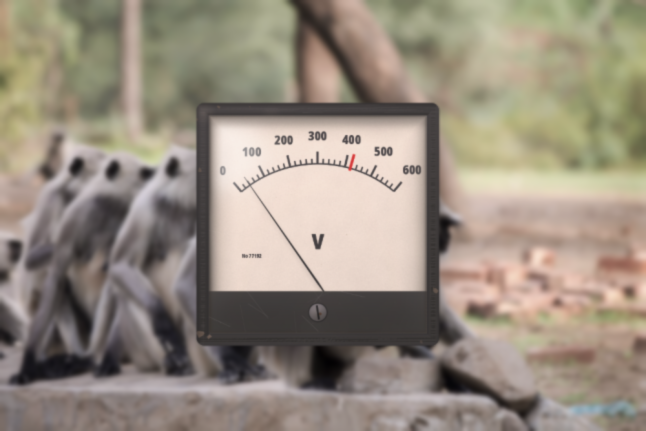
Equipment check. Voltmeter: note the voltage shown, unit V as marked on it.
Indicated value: 40 V
